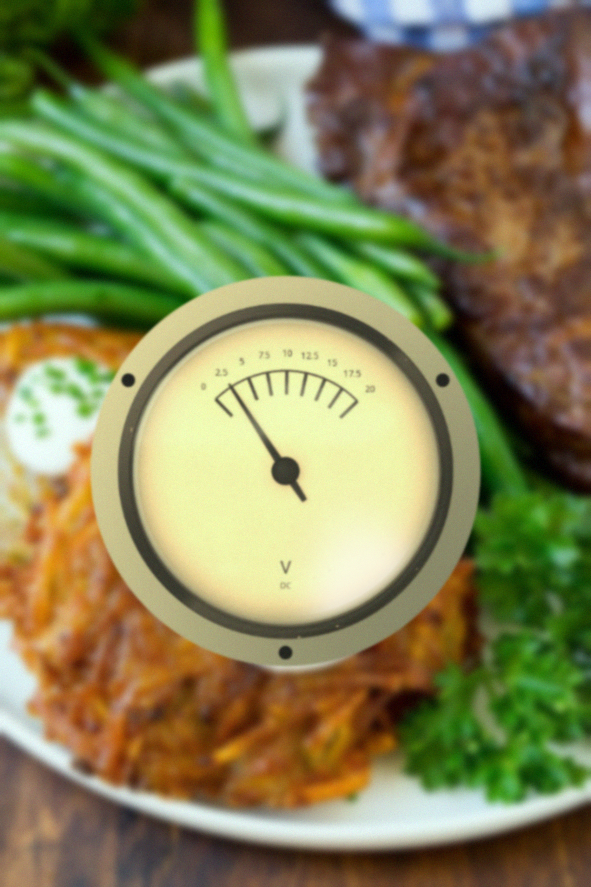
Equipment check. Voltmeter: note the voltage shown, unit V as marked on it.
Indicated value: 2.5 V
